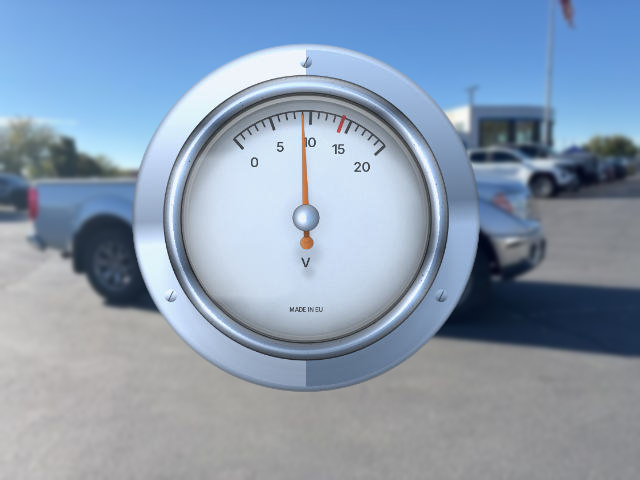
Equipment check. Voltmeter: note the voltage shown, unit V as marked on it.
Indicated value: 9 V
